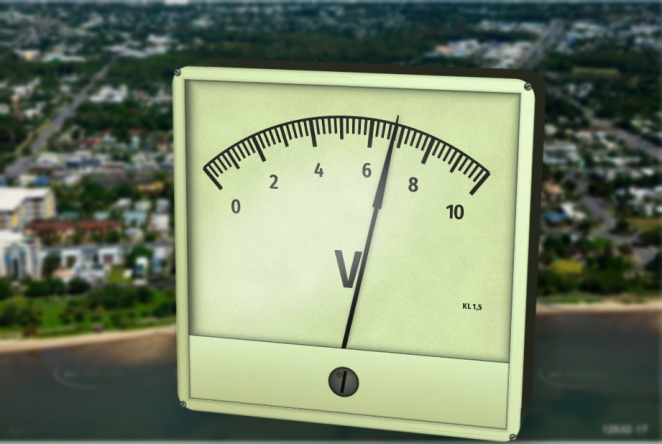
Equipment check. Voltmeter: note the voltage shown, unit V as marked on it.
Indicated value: 6.8 V
